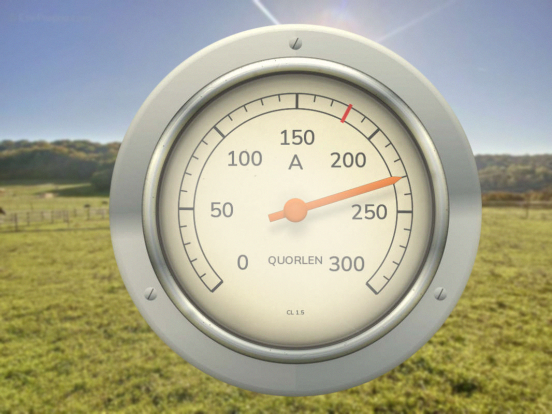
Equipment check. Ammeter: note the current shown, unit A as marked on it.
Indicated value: 230 A
